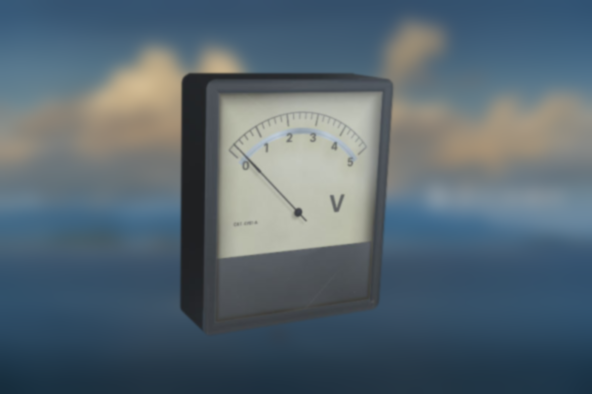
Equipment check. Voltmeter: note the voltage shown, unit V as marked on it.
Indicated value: 0.2 V
